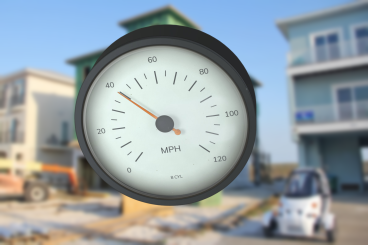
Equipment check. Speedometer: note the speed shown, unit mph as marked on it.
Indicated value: 40 mph
